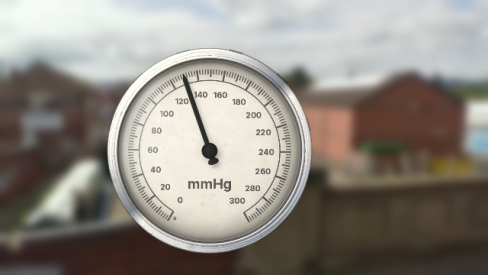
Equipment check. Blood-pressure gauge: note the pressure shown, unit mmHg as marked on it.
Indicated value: 130 mmHg
